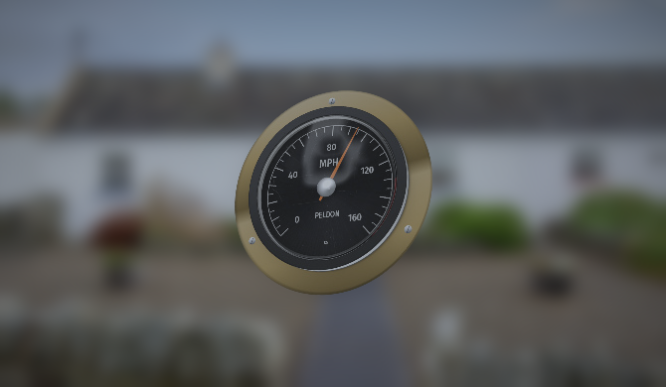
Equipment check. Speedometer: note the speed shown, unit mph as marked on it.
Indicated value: 95 mph
